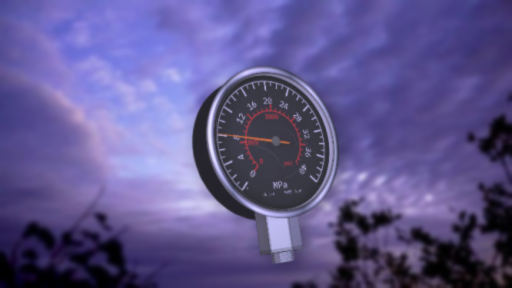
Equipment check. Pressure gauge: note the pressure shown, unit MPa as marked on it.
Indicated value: 8 MPa
